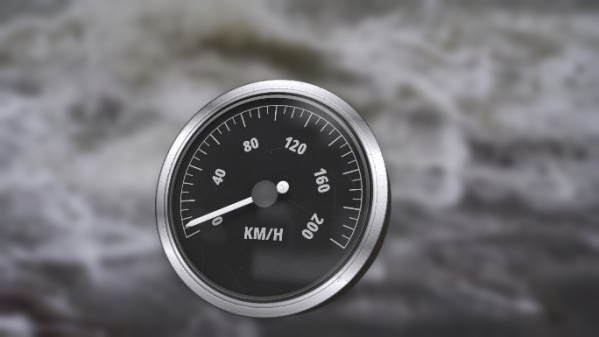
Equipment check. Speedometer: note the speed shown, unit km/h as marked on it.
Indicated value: 5 km/h
